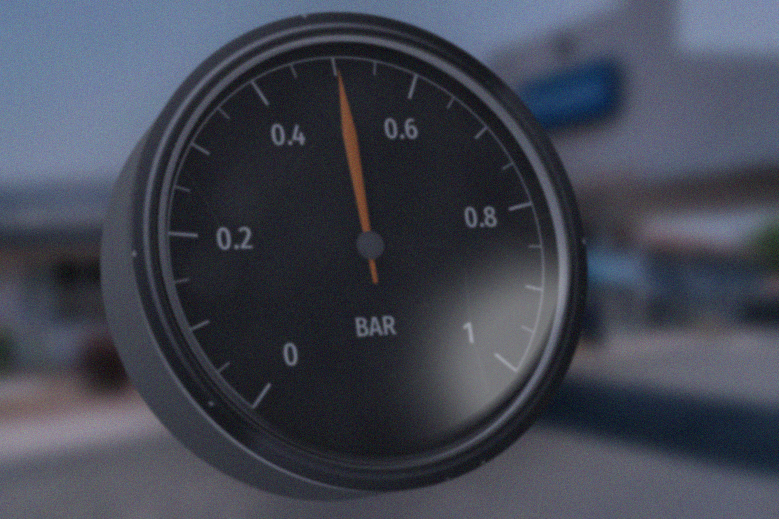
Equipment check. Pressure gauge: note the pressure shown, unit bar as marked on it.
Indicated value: 0.5 bar
